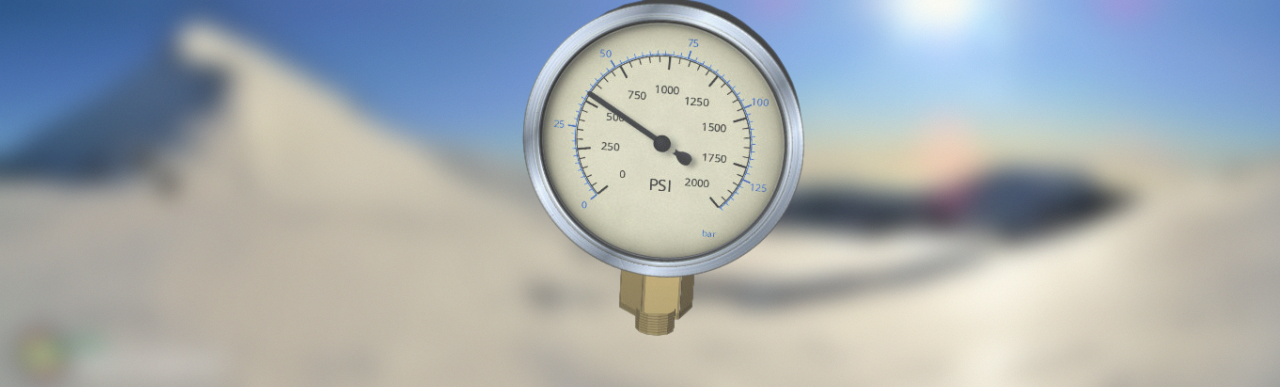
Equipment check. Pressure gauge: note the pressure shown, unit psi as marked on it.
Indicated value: 550 psi
